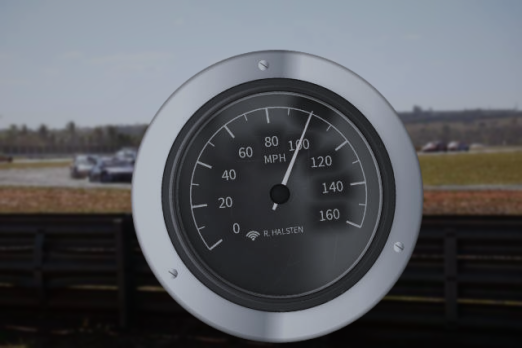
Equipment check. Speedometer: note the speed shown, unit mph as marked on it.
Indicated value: 100 mph
